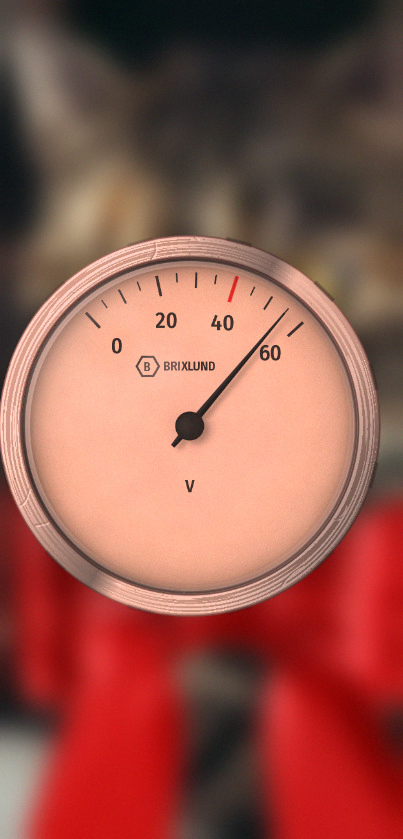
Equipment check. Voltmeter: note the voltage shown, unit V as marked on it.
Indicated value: 55 V
